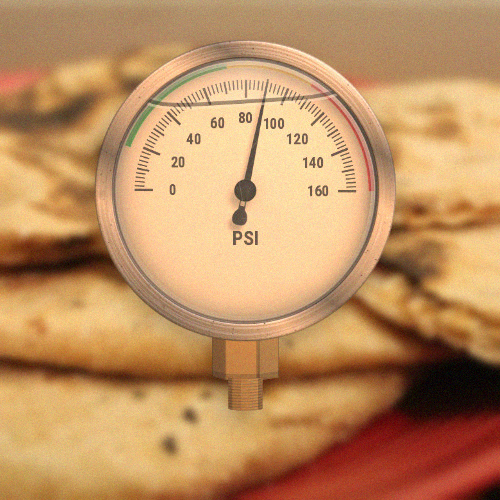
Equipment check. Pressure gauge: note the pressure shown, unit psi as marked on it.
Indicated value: 90 psi
